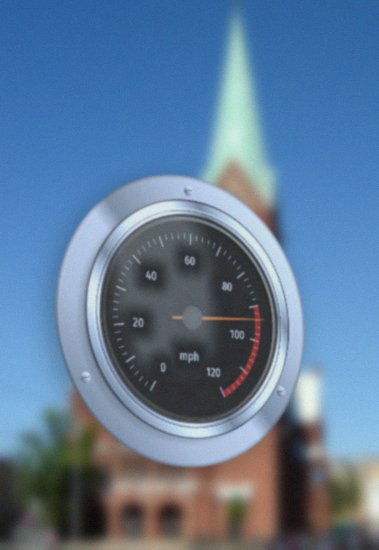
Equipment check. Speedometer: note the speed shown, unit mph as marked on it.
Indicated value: 94 mph
